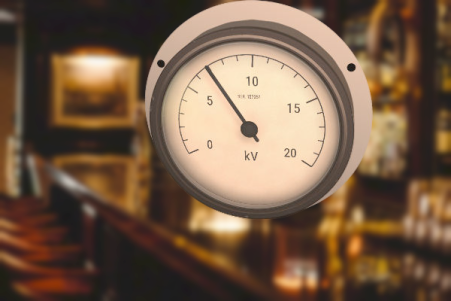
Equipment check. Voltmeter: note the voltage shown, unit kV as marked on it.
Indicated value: 7 kV
